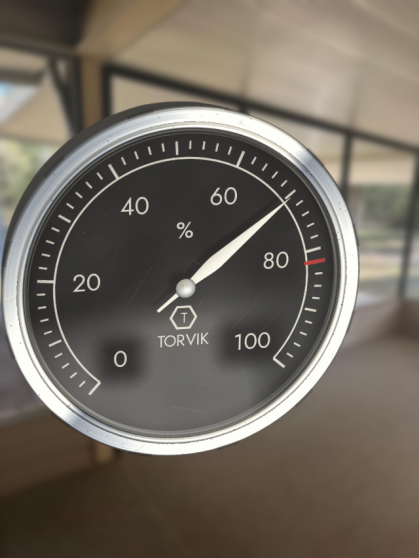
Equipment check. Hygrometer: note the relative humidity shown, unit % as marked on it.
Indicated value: 70 %
